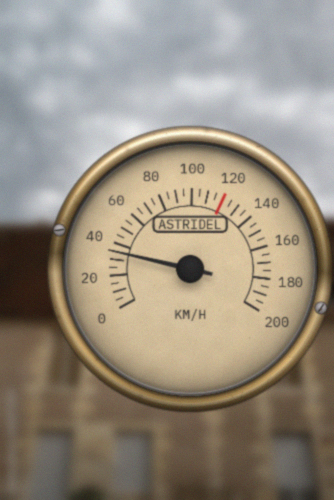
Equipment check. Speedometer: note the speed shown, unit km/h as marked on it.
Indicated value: 35 km/h
